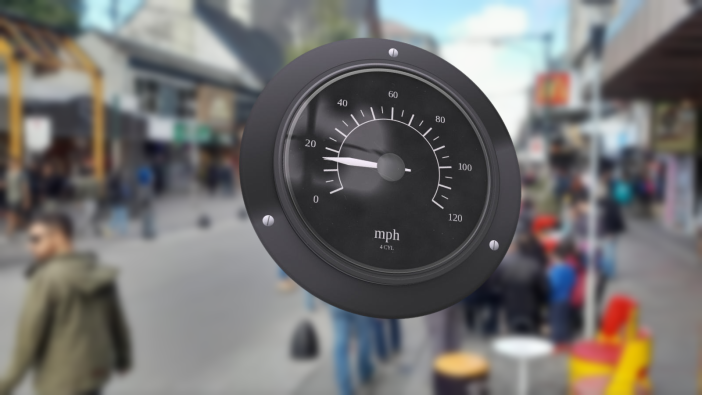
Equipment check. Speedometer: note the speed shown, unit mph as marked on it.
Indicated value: 15 mph
